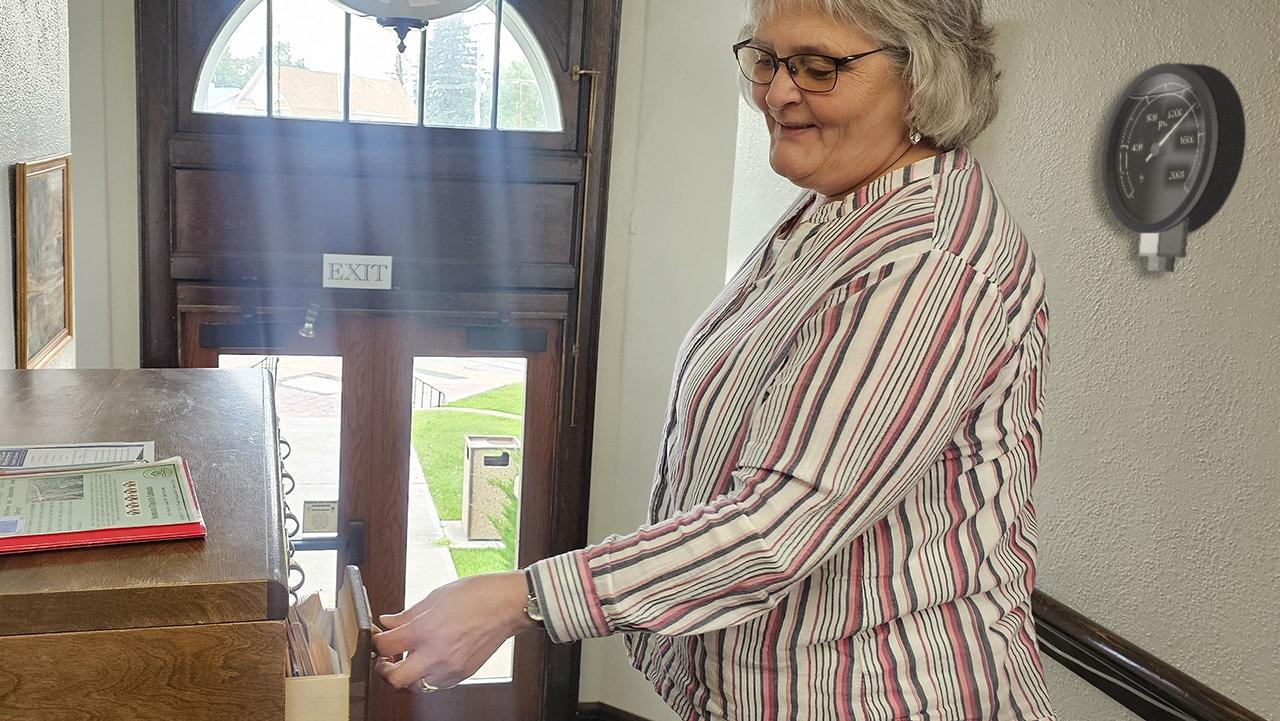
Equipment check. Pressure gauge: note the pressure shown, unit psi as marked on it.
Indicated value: 1400 psi
